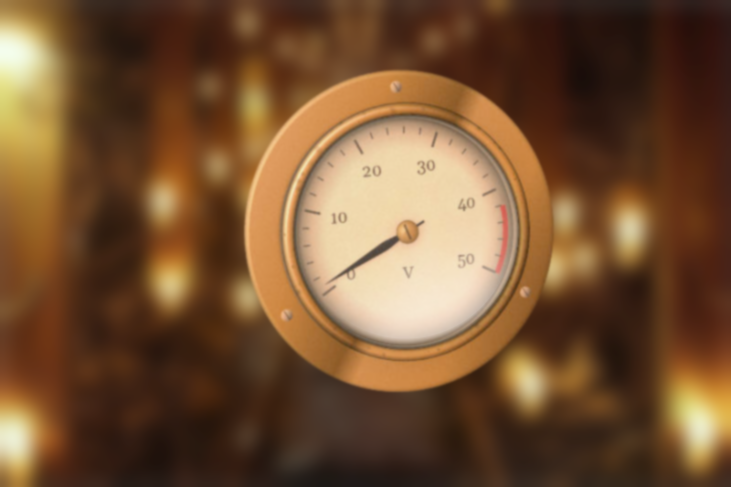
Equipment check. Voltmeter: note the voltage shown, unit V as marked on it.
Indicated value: 1 V
